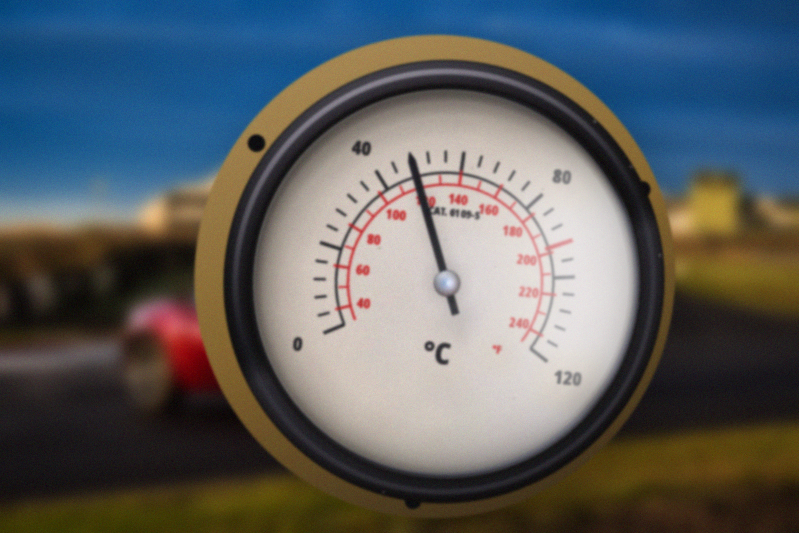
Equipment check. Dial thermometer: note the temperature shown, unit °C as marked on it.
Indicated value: 48 °C
